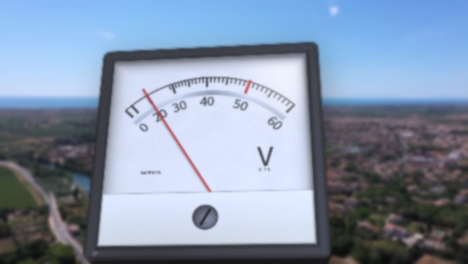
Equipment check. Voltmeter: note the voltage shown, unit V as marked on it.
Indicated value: 20 V
